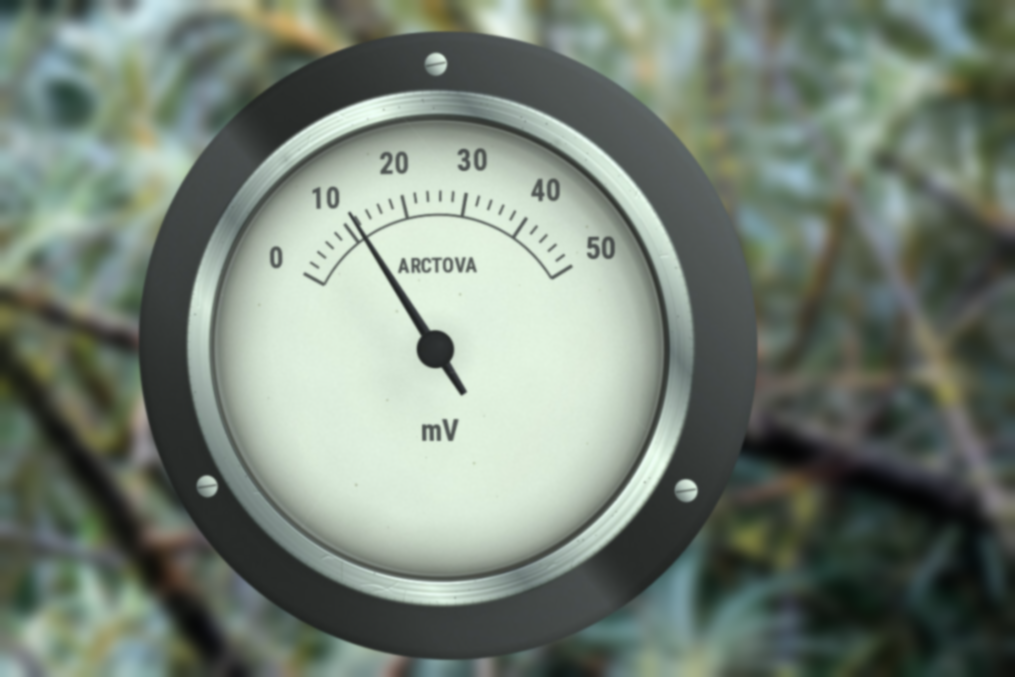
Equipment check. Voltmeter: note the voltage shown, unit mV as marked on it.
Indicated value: 12 mV
